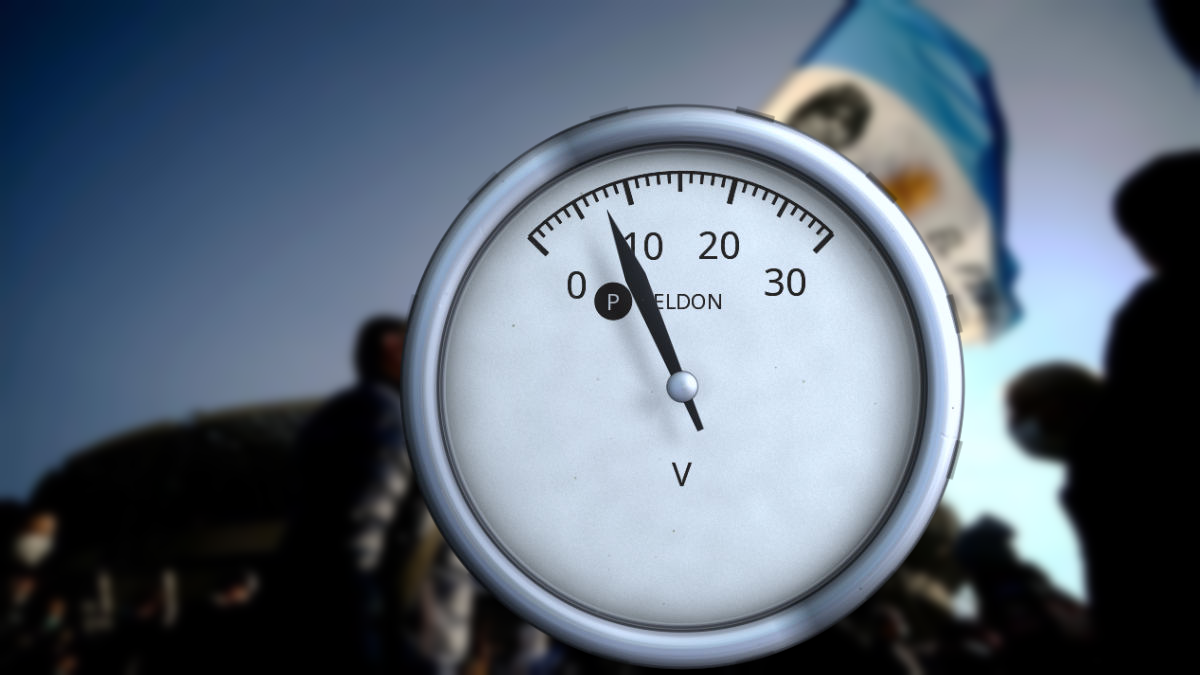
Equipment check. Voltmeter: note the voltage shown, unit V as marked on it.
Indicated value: 7.5 V
